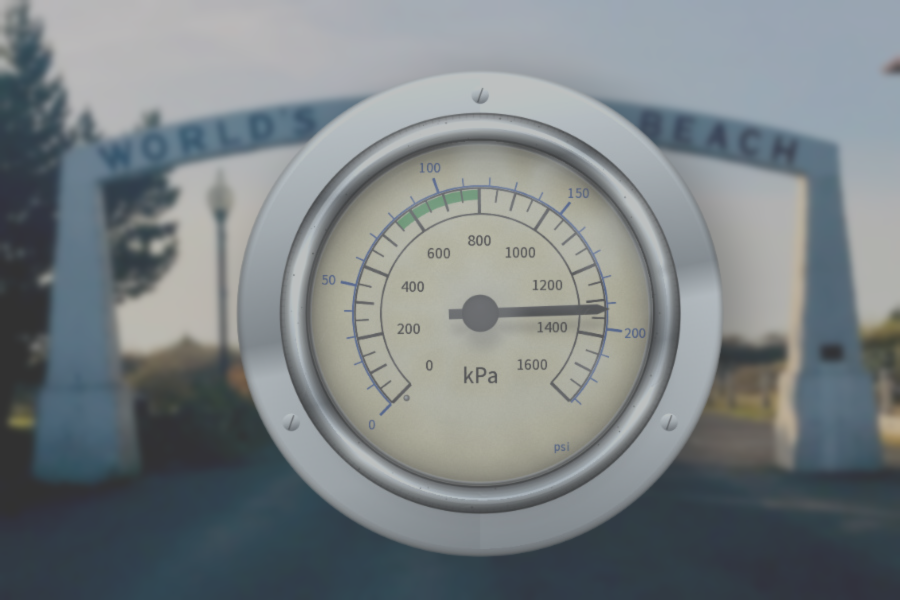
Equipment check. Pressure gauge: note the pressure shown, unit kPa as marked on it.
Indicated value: 1325 kPa
